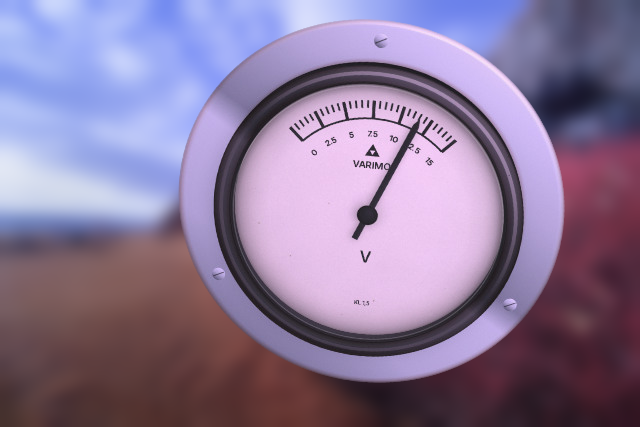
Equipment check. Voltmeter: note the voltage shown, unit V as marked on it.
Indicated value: 11.5 V
